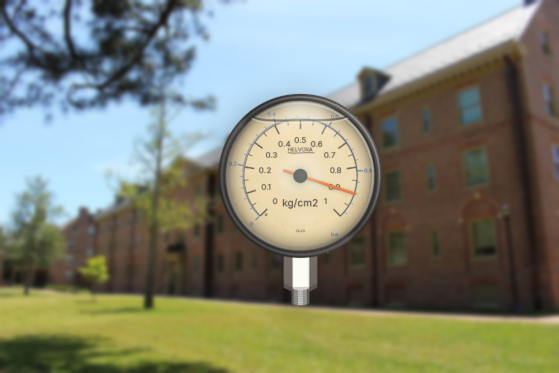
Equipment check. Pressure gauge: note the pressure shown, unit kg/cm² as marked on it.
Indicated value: 0.9 kg/cm²
